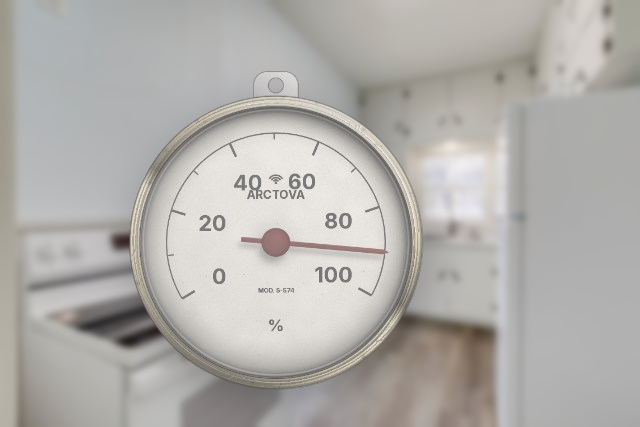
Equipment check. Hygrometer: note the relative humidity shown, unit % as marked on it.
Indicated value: 90 %
